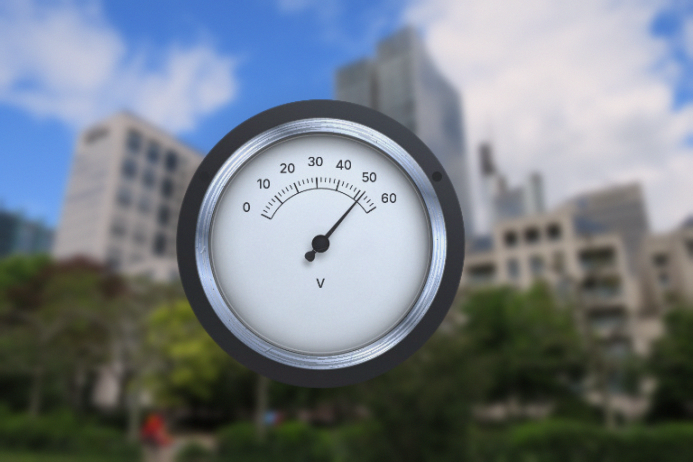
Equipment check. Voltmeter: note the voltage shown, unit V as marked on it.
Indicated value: 52 V
